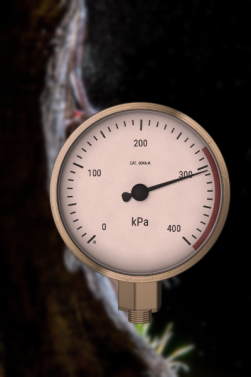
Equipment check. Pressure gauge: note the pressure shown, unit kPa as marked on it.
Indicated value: 305 kPa
